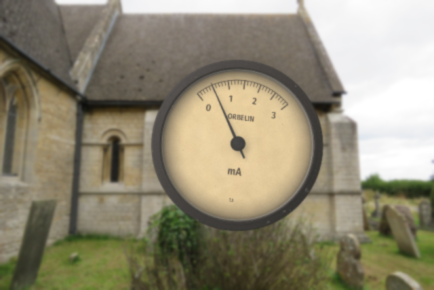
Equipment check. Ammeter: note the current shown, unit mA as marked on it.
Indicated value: 0.5 mA
